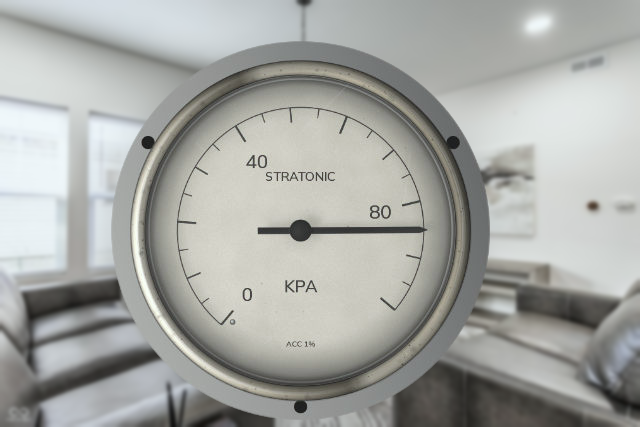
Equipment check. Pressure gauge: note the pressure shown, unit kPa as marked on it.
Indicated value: 85 kPa
